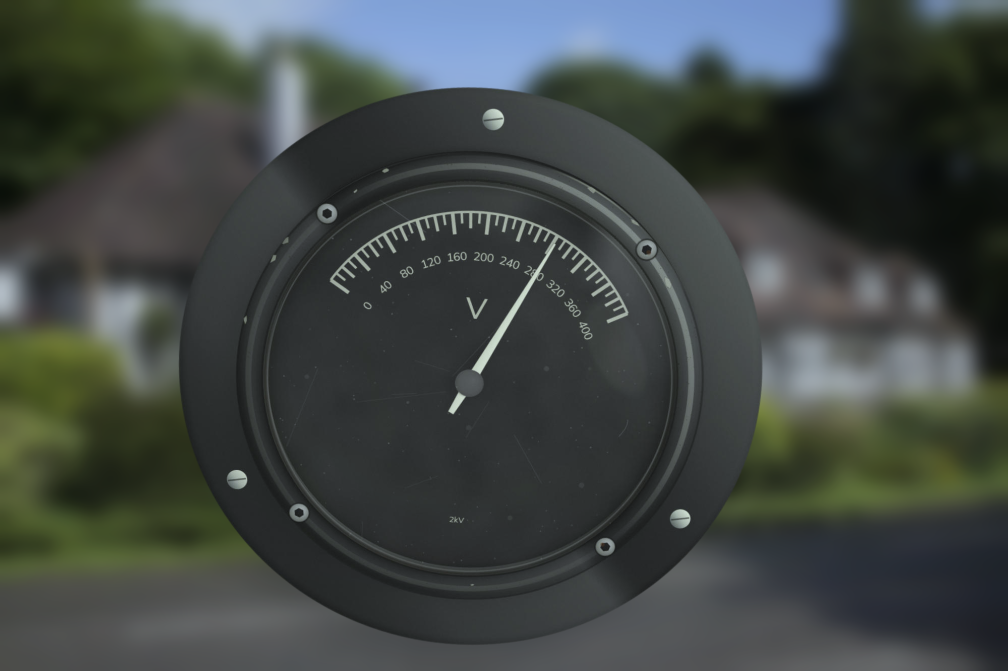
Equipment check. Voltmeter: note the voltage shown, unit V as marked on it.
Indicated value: 280 V
